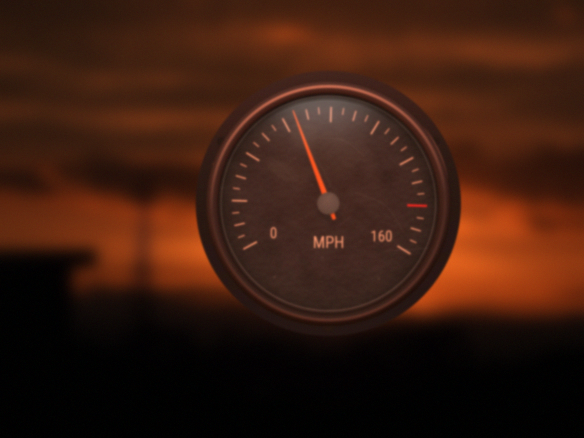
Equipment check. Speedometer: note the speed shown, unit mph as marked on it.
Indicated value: 65 mph
